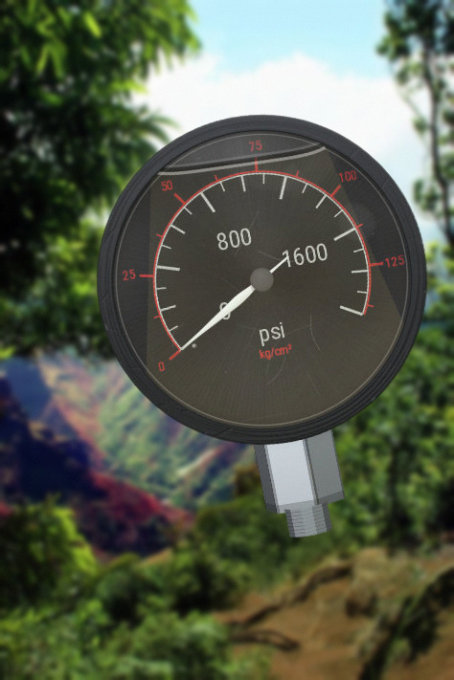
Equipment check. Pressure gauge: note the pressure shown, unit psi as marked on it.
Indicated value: 0 psi
